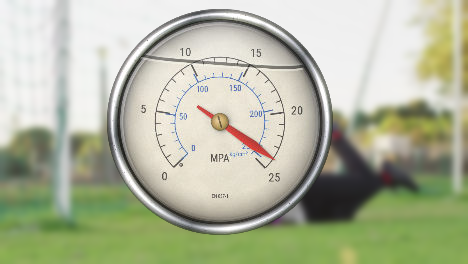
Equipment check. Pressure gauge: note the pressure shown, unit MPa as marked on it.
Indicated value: 24 MPa
